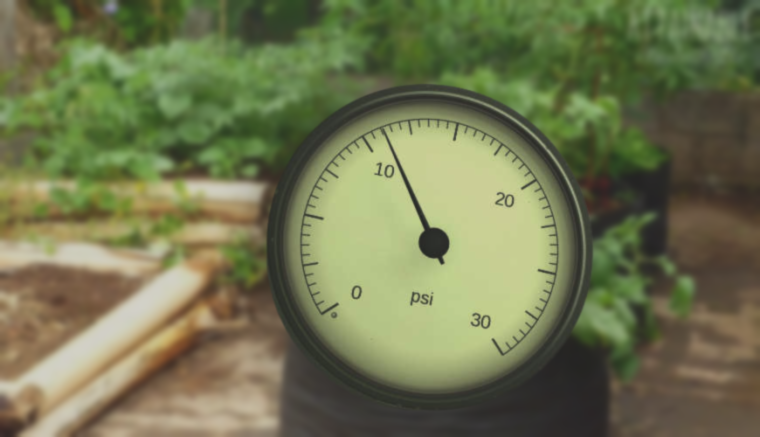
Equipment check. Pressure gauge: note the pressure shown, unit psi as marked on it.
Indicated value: 11 psi
